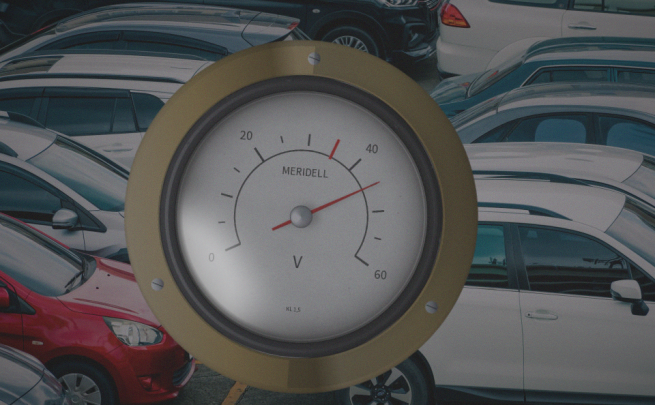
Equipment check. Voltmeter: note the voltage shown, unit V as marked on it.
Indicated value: 45 V
